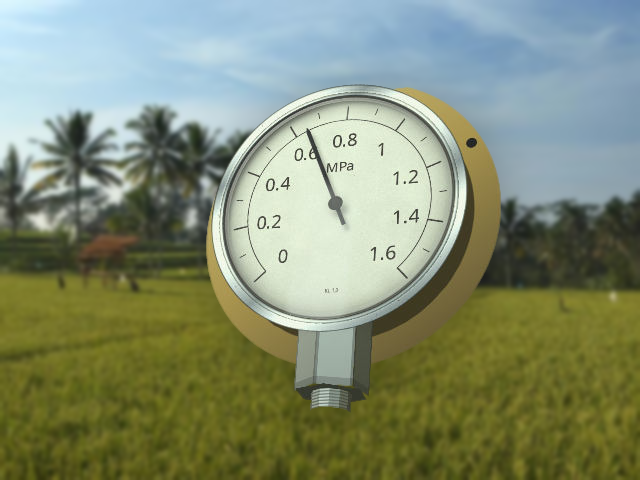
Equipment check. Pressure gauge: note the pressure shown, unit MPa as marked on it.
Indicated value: 0.65 MPa
